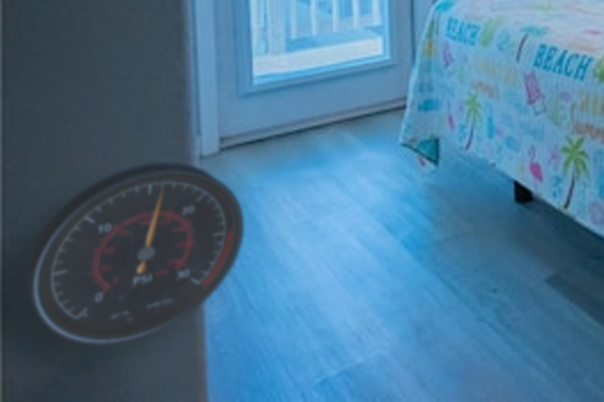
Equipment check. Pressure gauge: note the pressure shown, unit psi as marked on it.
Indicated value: 16 psi
